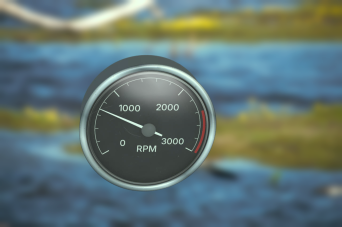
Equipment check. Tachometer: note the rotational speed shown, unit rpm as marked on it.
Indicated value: 700 rpm
